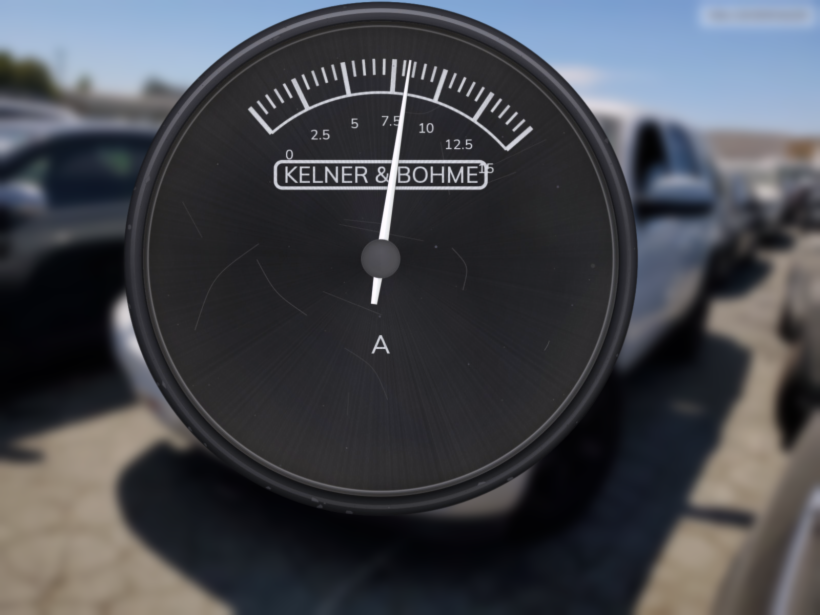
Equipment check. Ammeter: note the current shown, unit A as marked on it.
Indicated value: 8.25 A
